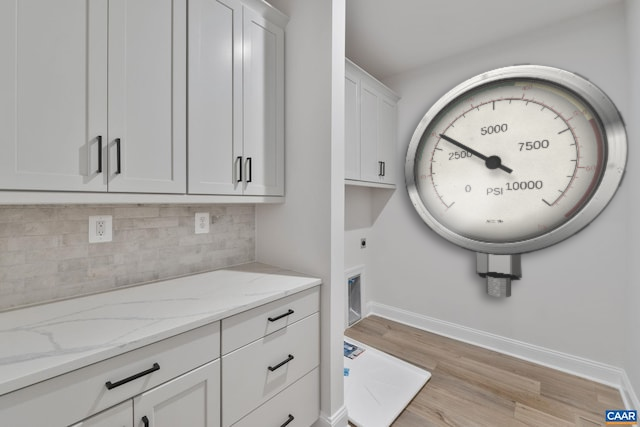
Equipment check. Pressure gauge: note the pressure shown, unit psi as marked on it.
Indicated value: 3000 psi
